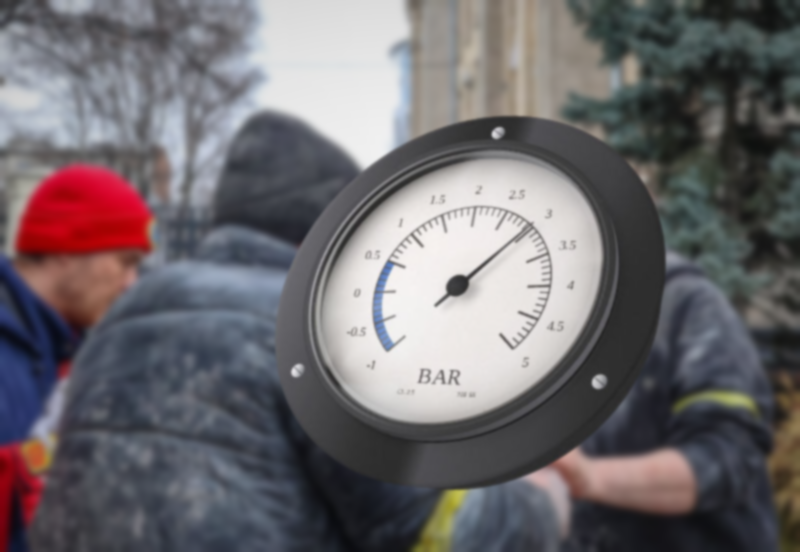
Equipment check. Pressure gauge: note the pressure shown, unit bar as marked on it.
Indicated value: 3 bar
